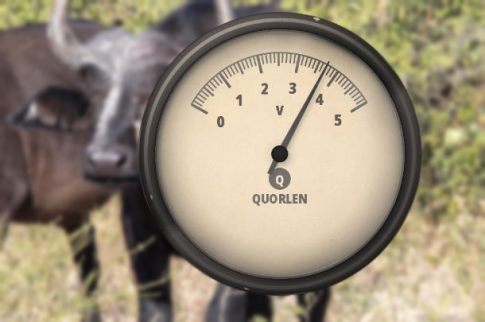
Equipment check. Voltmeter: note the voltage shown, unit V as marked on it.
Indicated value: 3.7 V
